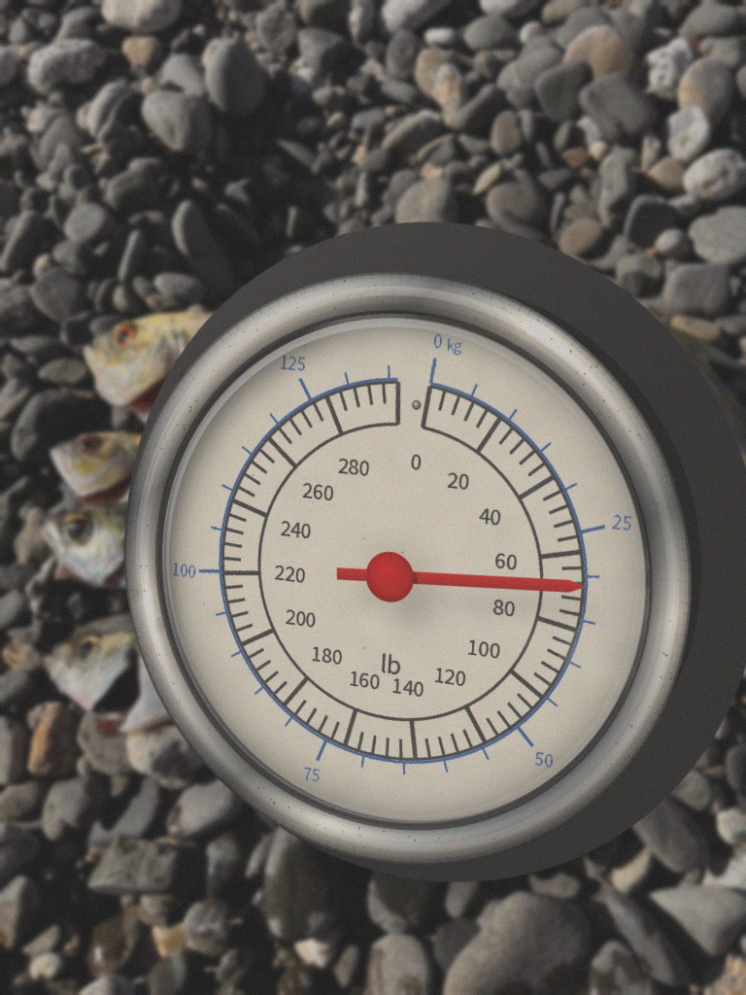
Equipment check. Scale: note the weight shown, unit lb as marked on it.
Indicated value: 68 lb
